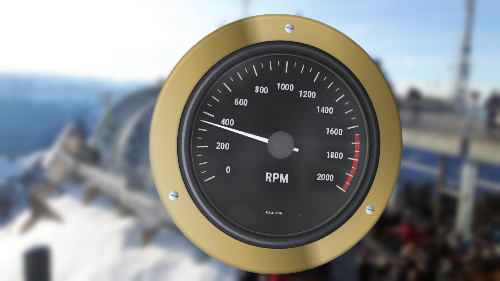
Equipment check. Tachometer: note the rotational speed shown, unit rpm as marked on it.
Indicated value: 350 rpm
